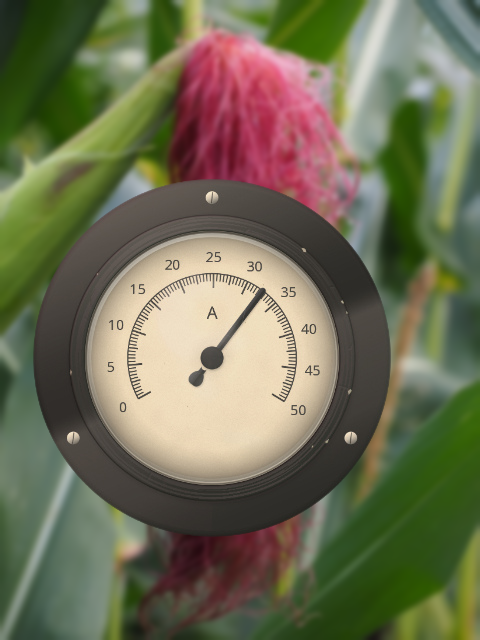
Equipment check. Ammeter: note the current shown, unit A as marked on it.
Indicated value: 32.5 A
